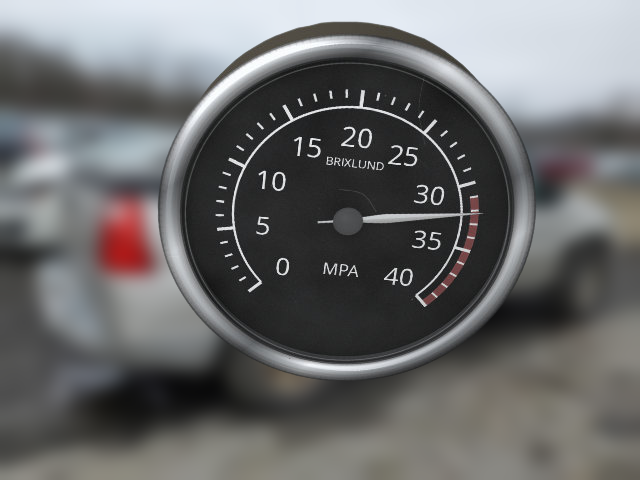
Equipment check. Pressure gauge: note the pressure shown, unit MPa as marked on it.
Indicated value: 32 MPa
